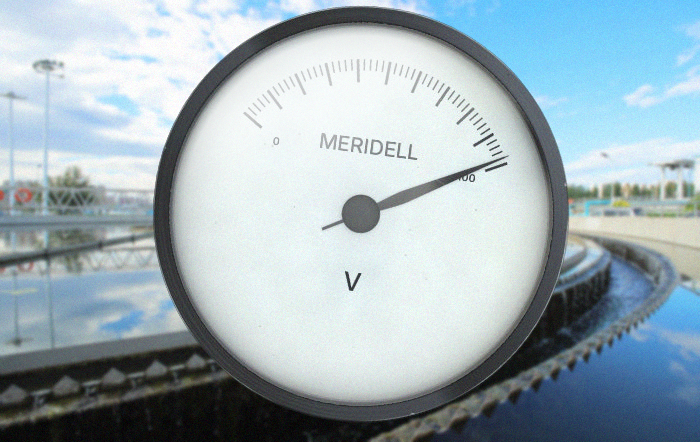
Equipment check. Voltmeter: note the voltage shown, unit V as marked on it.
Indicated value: 98 V
